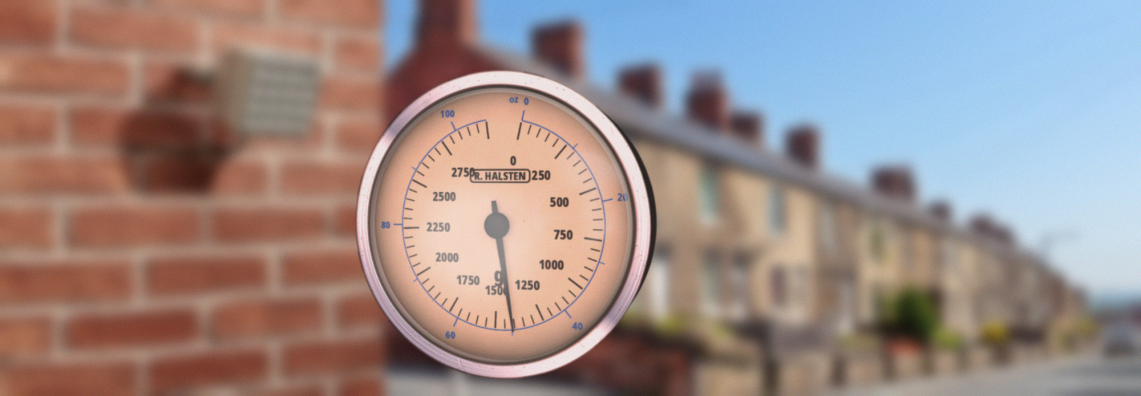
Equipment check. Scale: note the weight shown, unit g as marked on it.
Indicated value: 1400 g
